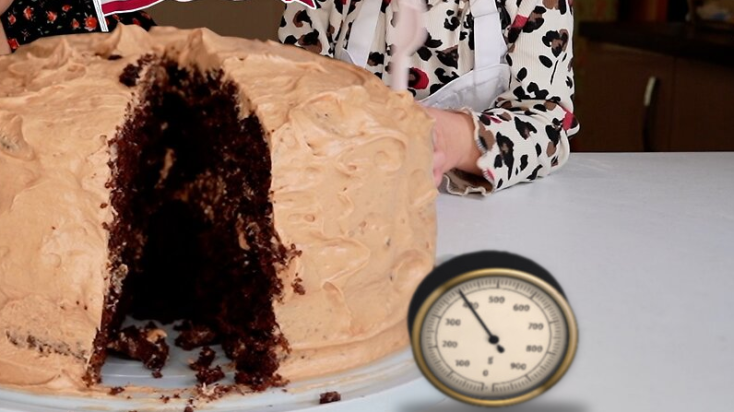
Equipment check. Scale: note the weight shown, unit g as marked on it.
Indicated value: 400 g
